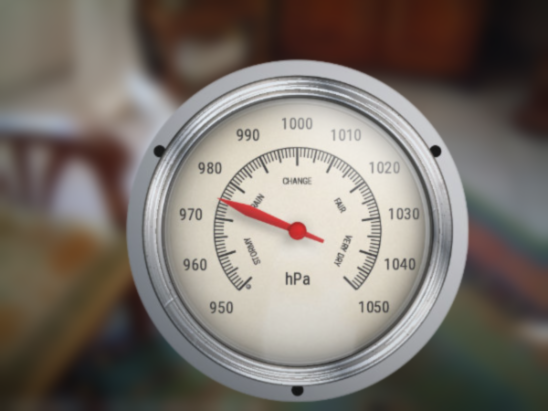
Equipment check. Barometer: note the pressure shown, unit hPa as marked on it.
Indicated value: 975 hPa
